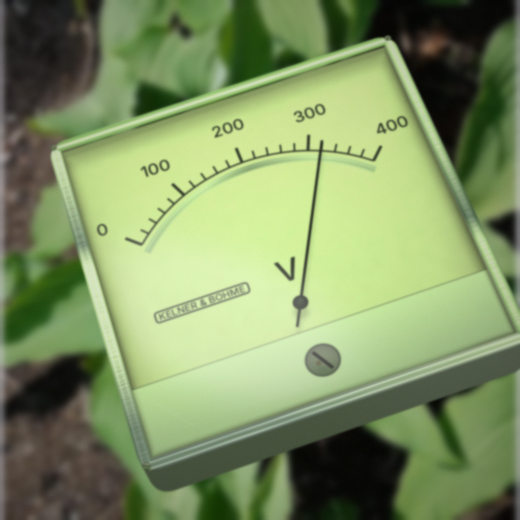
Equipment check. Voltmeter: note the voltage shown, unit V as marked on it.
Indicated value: 320 V
